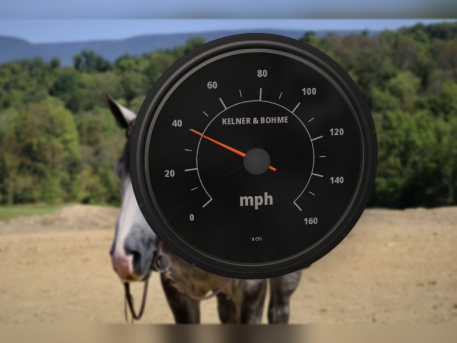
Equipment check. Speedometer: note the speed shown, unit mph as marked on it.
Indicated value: 40 mph
